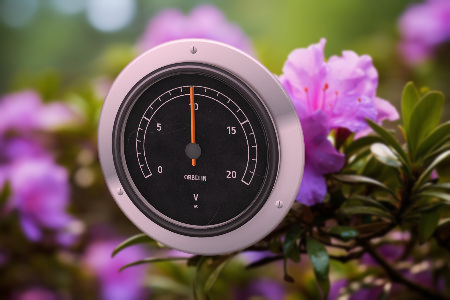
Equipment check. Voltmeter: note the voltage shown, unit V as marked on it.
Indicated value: 10 V
